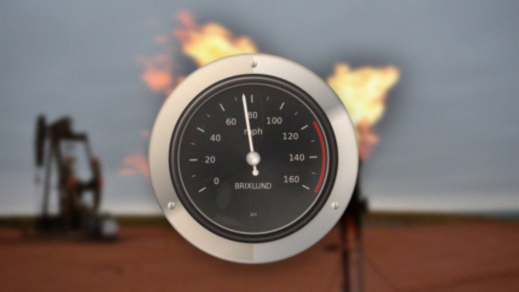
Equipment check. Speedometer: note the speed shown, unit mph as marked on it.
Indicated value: 75 mph
